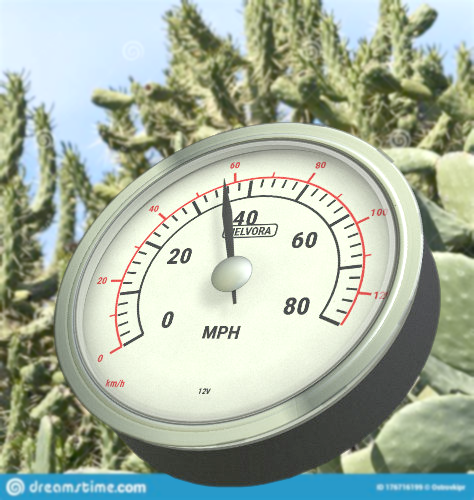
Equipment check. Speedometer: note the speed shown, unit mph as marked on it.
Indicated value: 36 mph
